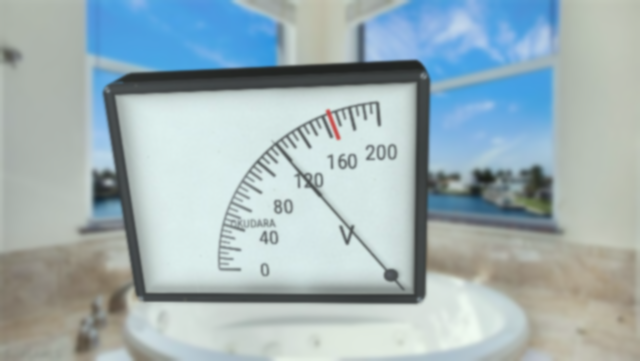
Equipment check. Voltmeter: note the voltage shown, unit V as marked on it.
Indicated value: 120 V
